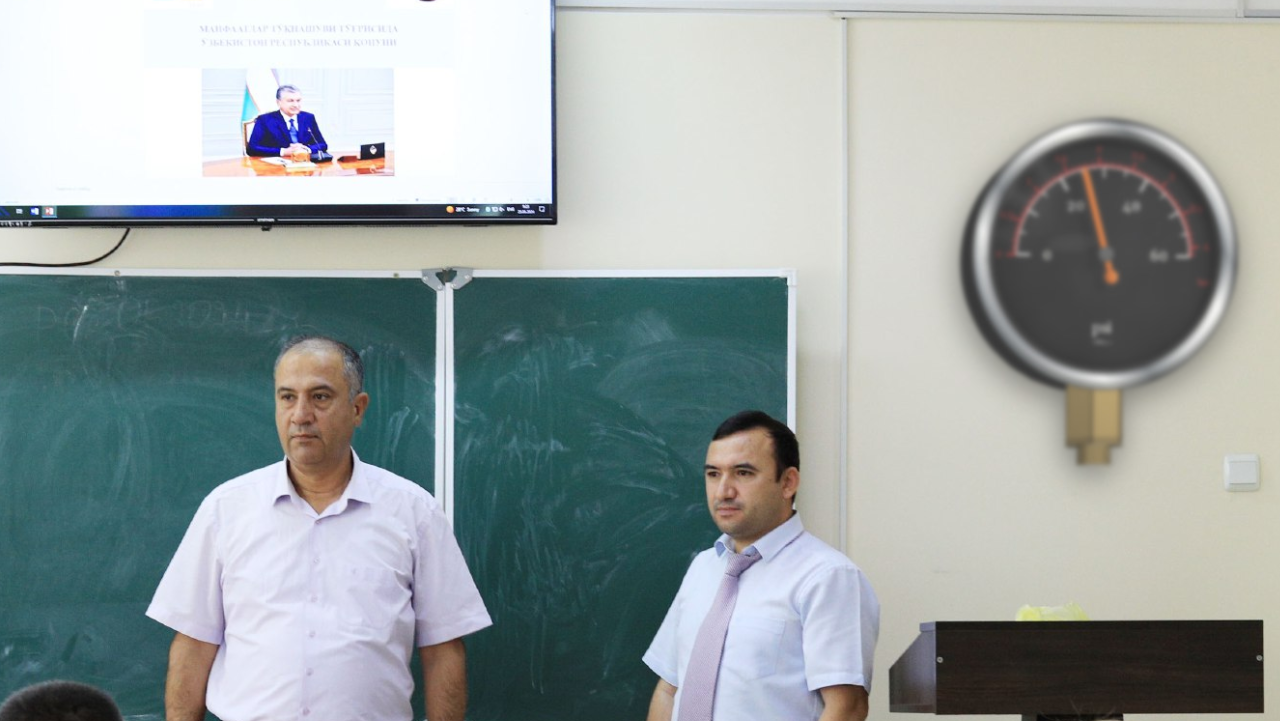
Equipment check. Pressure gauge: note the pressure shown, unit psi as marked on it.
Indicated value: 25 psi
